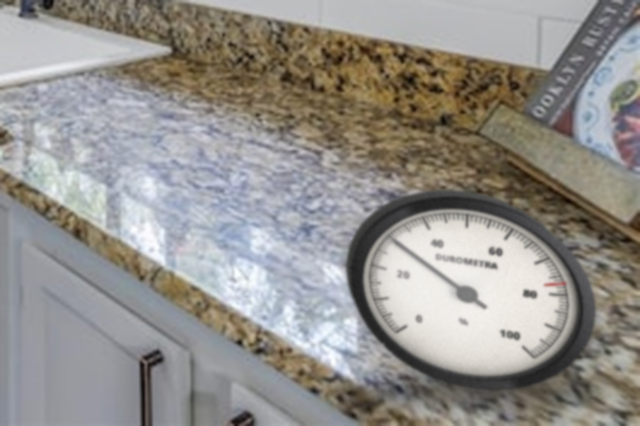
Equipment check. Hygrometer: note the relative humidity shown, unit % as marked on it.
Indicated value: 30 %
